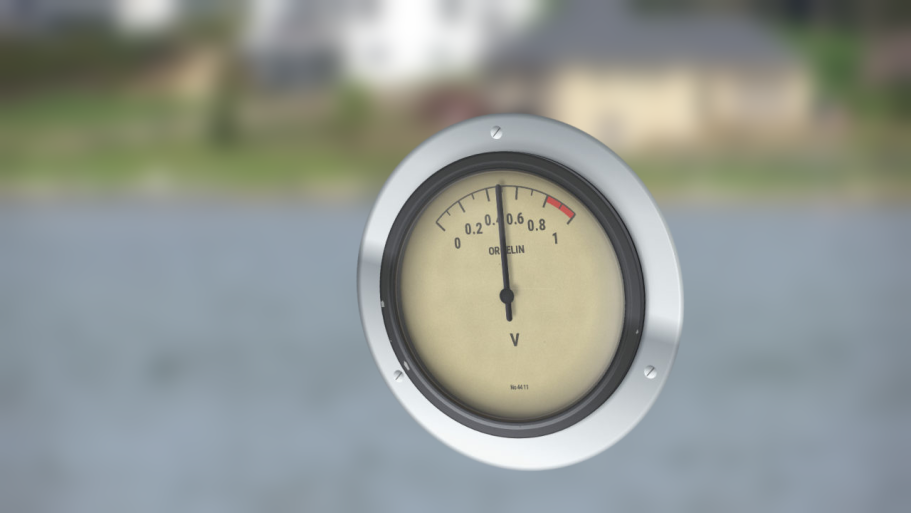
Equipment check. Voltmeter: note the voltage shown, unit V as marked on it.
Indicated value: 0.5 V
